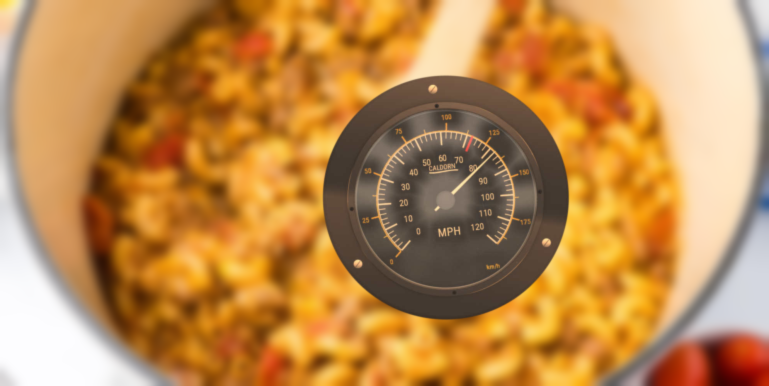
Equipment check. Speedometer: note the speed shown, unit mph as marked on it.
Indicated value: 82 mph
